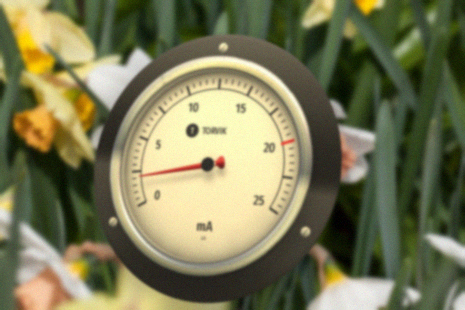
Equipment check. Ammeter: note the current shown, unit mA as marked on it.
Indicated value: 2 mA
